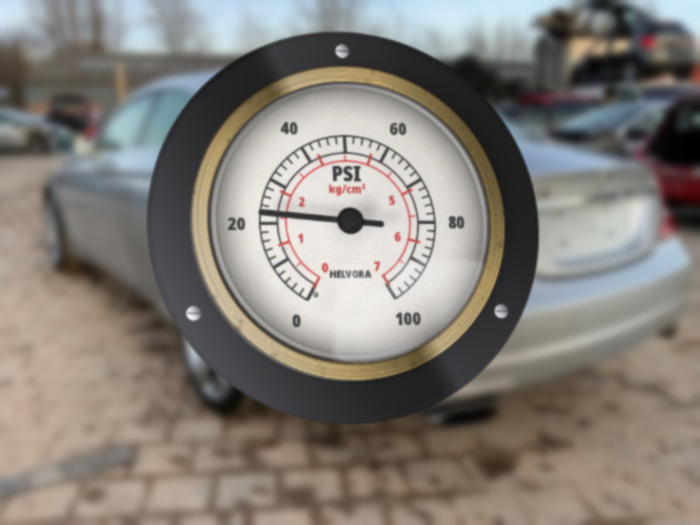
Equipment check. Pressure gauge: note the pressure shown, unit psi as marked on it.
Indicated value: 22 psi
